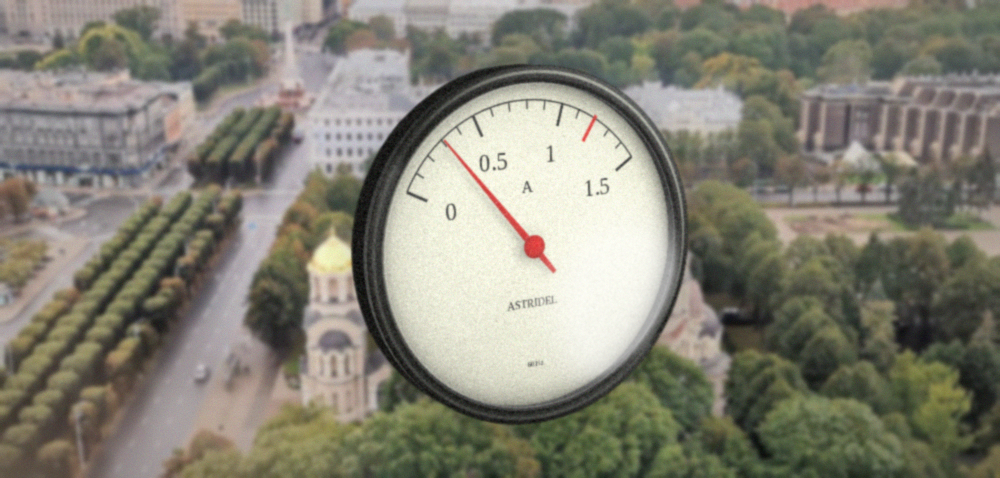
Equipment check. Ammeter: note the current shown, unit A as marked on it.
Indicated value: 0.3 A
